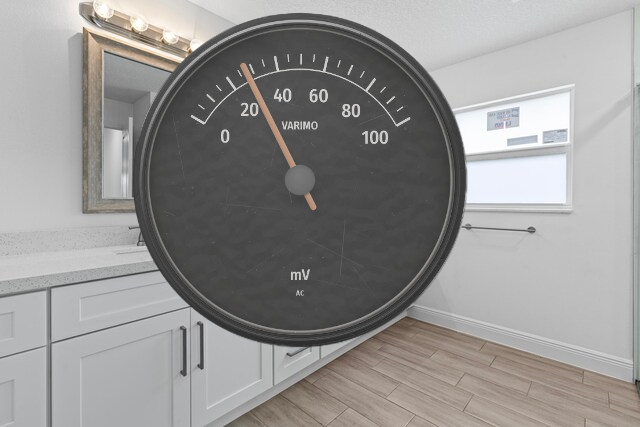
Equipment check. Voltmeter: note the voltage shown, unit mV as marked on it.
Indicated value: 27.5 mV
